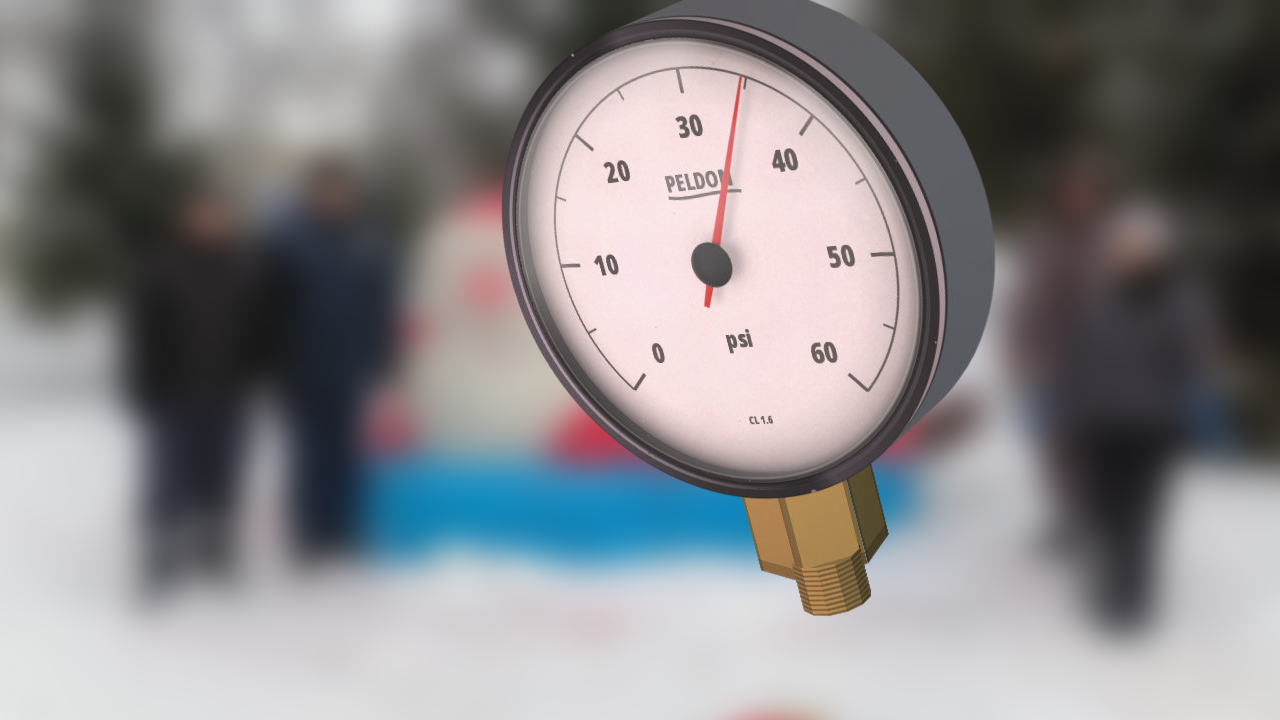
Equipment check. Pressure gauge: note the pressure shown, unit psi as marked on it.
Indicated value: 35 psi
